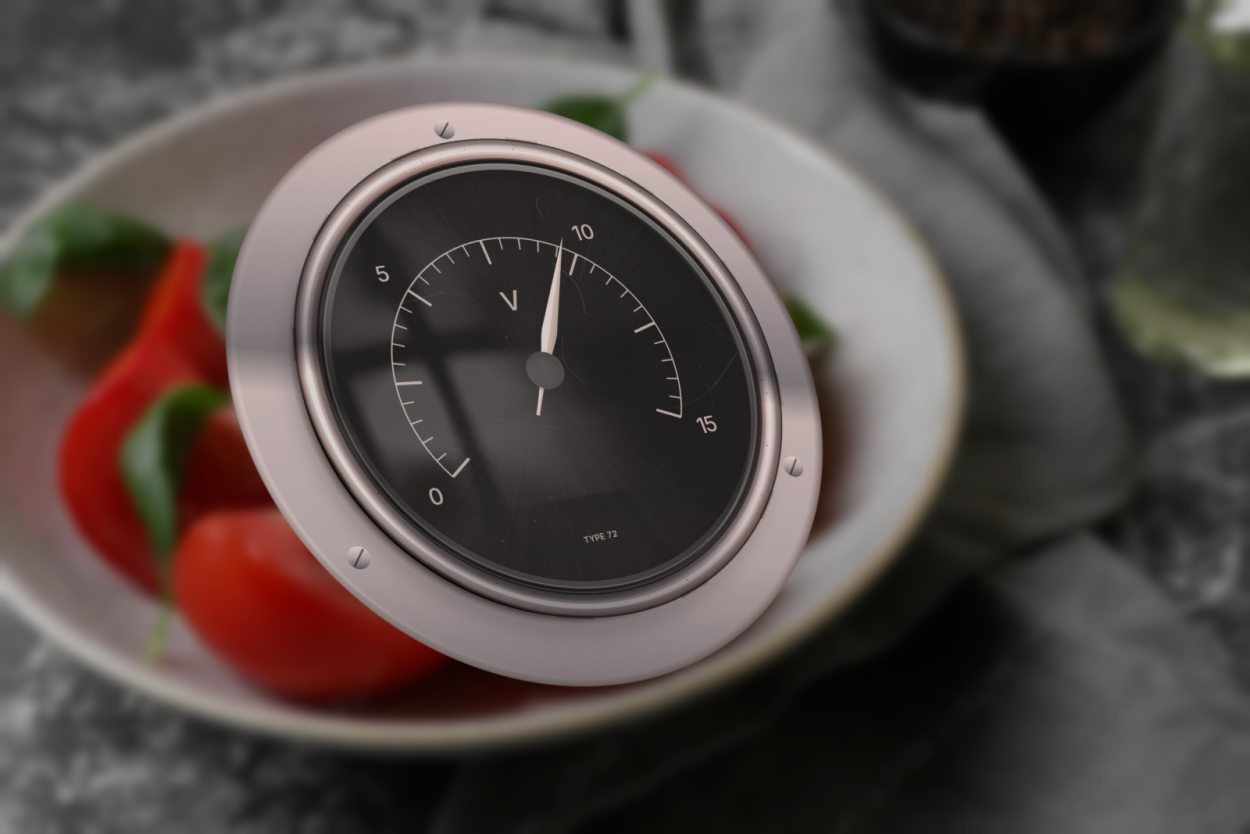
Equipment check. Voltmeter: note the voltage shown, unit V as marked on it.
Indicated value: 9.5 V
